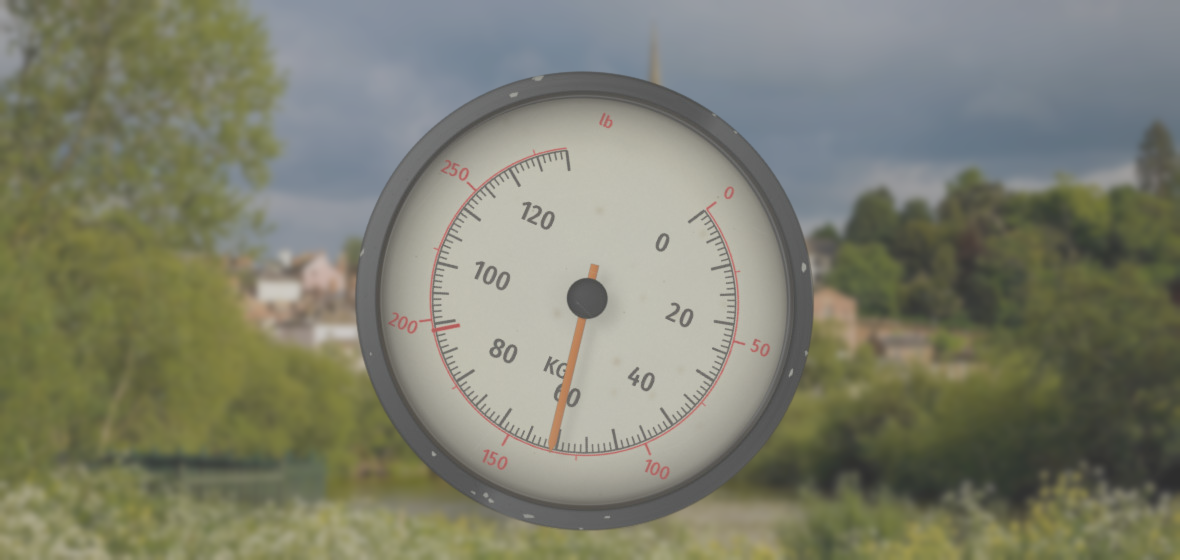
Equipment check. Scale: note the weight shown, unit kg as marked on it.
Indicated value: 61 kg
